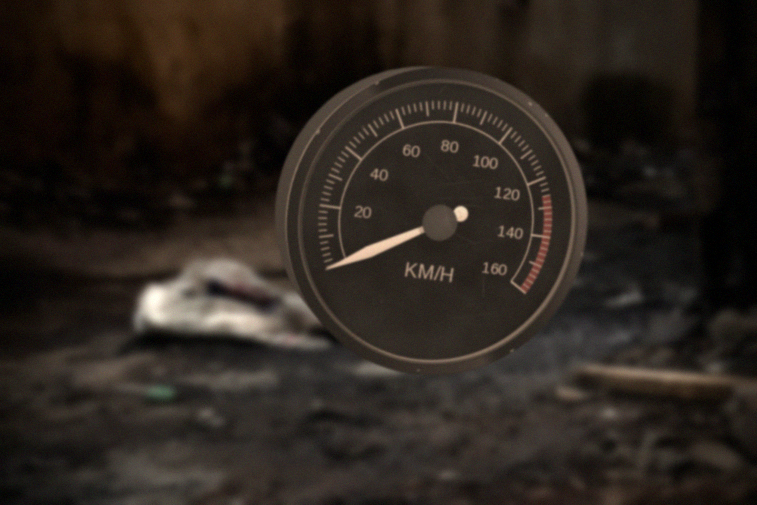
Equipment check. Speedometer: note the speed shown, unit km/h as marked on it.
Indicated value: 0 km/h
